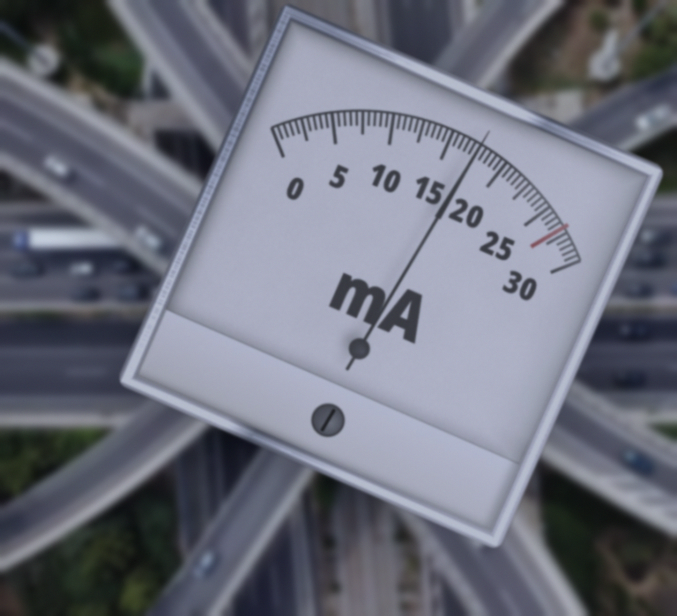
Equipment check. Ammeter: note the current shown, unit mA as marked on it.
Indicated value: 17.5 mA
